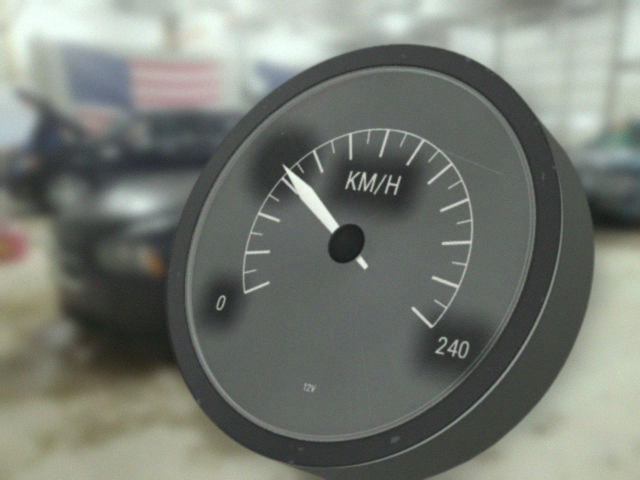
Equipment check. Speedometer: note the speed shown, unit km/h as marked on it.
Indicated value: 65 km/h
